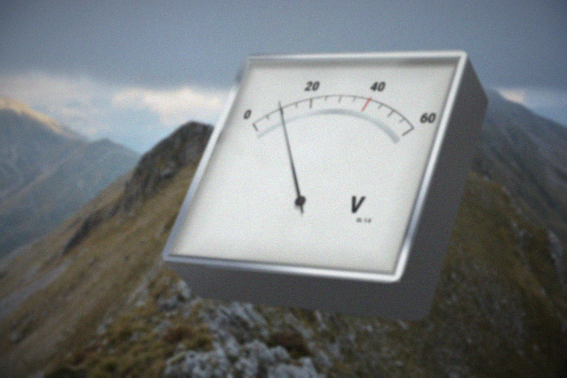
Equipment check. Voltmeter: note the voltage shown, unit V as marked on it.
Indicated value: 10 V
